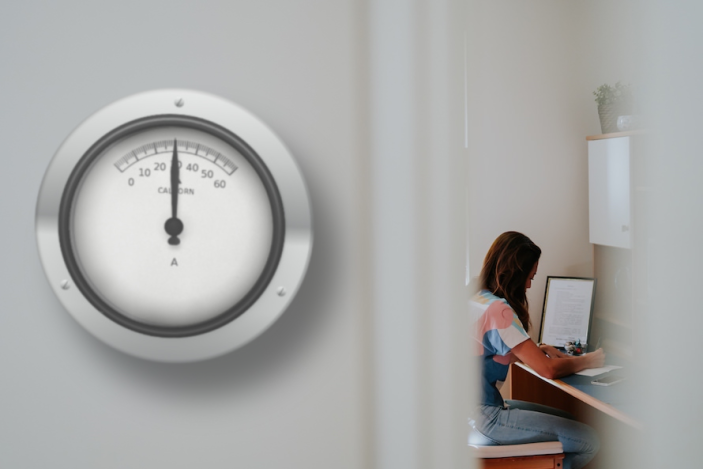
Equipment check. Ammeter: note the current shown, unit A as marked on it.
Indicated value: 30 A
